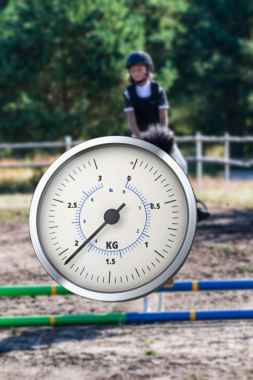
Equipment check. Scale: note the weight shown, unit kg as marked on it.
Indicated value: 1.9 kg
